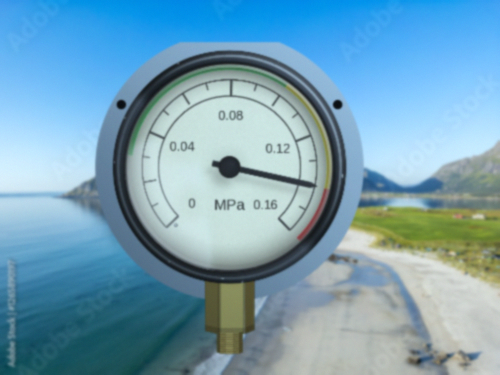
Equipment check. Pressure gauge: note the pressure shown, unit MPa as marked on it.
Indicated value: 0.14 MPa
